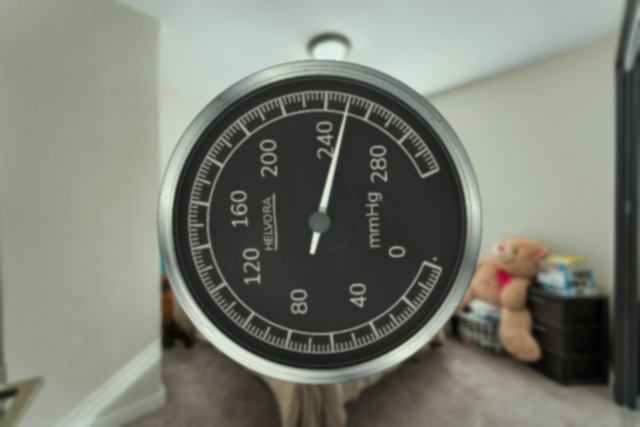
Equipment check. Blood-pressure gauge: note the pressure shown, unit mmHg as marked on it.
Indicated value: 250 mmHg
